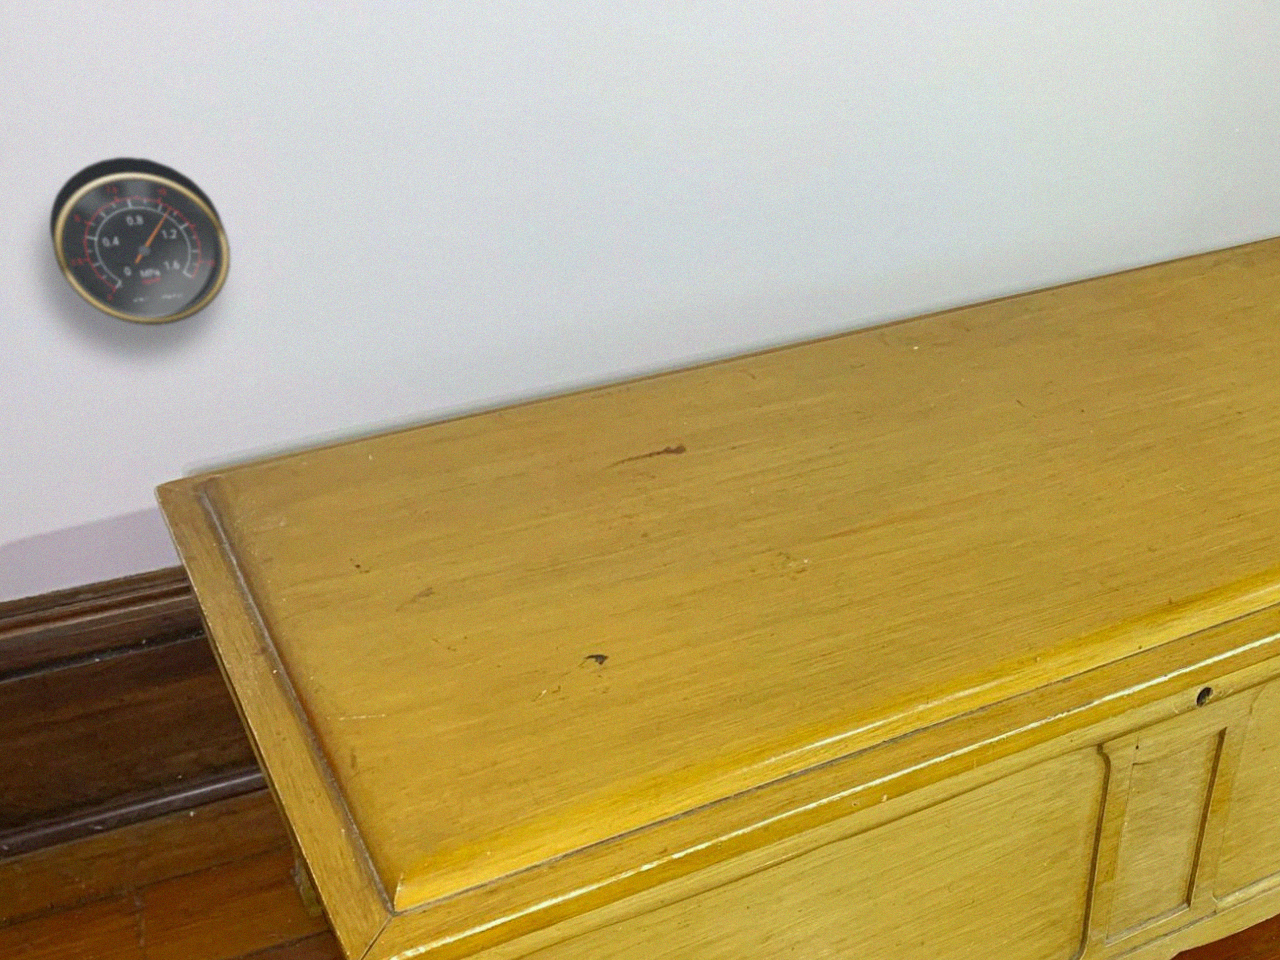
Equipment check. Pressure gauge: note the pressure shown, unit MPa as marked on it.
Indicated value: 1.05 MPa
